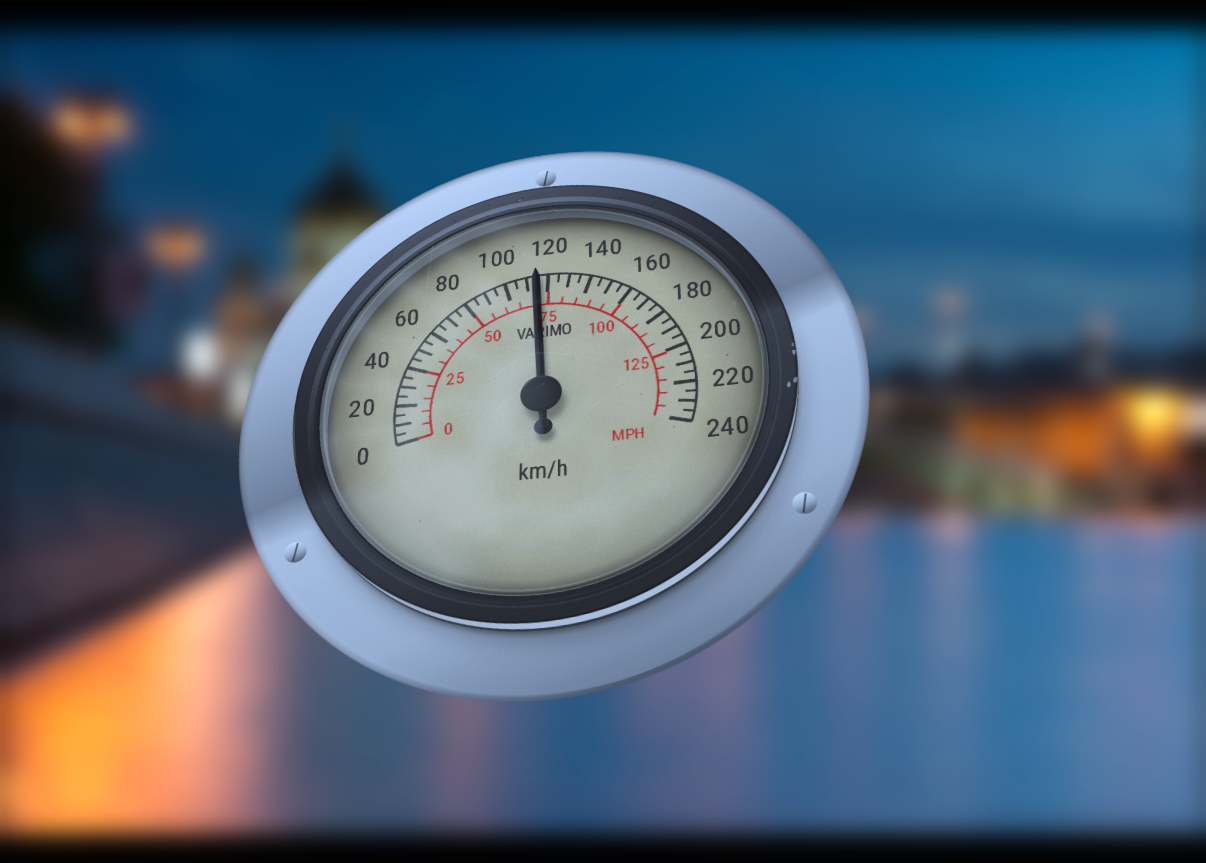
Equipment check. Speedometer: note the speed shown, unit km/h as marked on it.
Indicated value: 115 km/h
